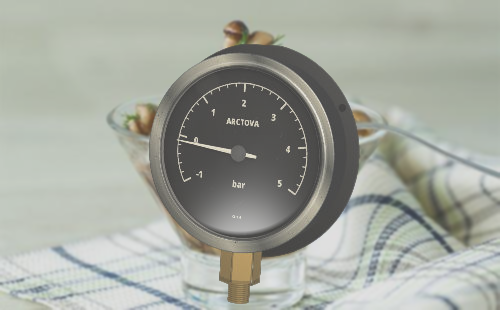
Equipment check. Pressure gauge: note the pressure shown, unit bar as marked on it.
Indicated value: -0.1 bar
